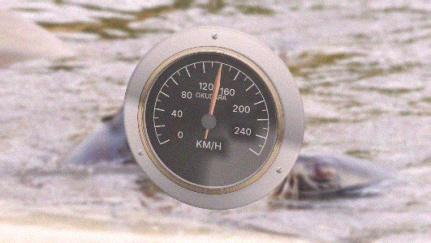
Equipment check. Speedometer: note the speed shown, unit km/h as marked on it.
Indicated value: 140 km/h
